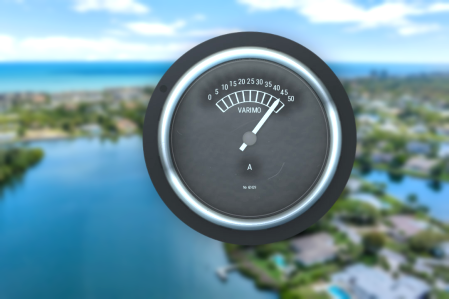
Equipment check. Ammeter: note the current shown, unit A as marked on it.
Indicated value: 45 A
